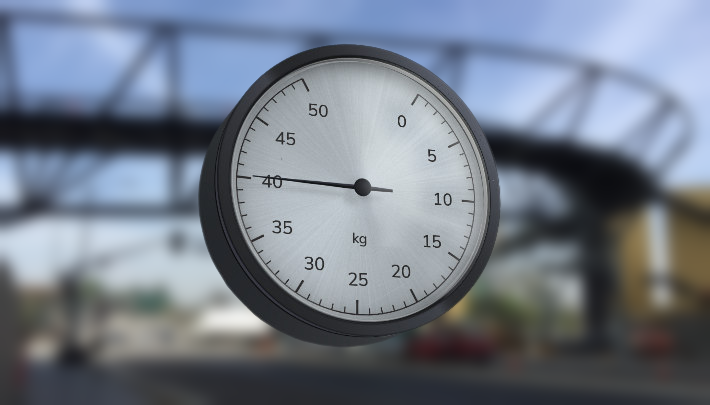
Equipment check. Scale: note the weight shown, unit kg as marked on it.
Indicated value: 40 kg
